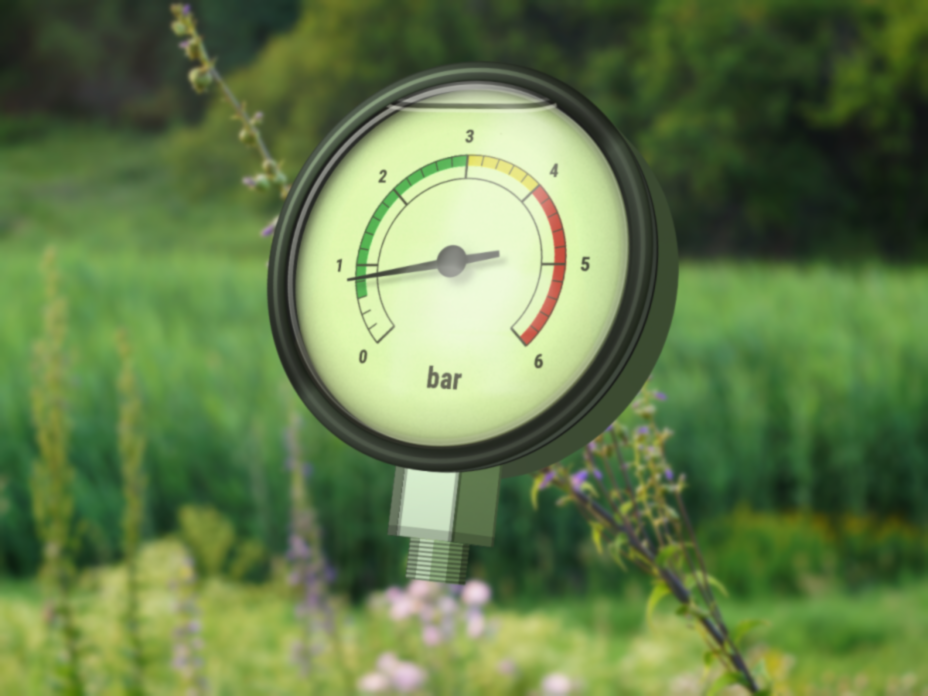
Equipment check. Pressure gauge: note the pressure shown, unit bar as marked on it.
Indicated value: 0.8 bar
